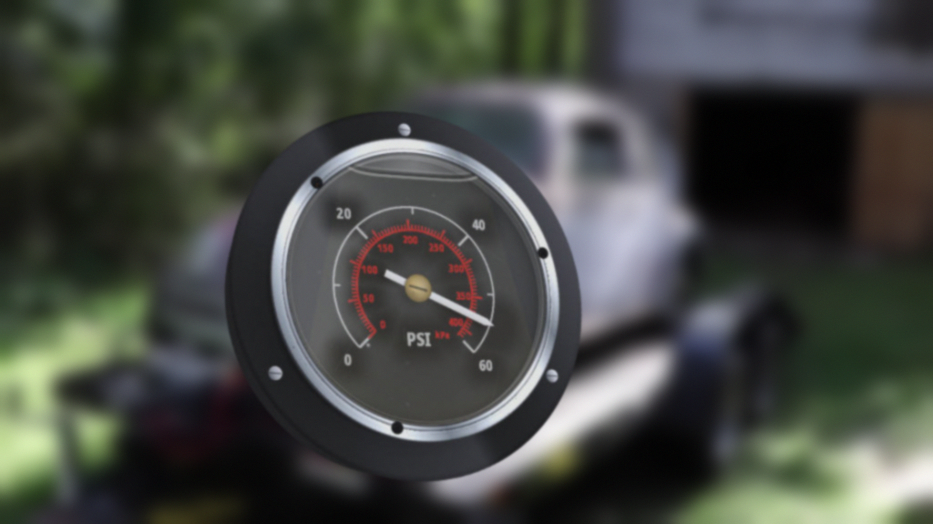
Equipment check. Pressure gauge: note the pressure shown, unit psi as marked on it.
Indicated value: 55 psi
